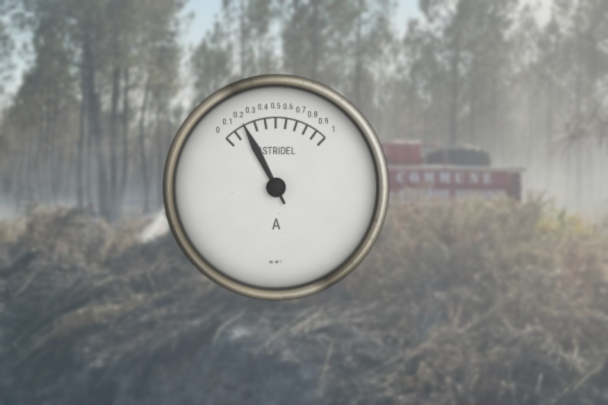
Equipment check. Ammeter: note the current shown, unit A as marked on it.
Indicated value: 0.2 A
